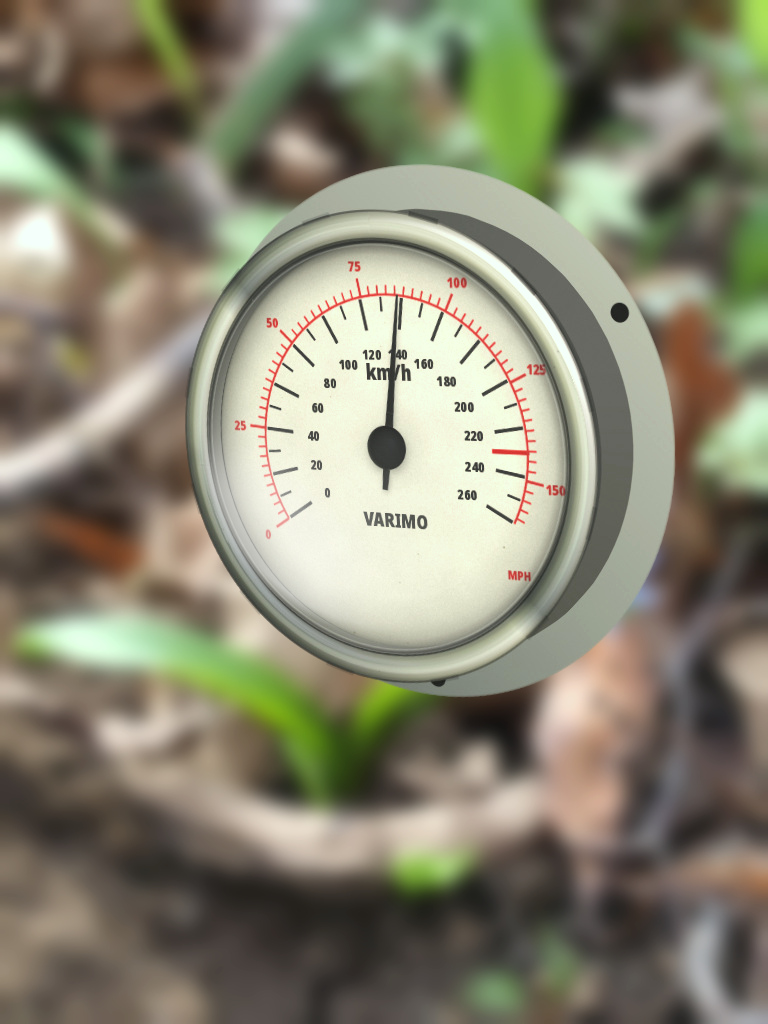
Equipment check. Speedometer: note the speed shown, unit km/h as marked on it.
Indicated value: 140 km/h
